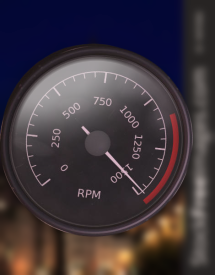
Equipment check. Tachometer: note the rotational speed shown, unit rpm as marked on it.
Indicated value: 1475 rpm
